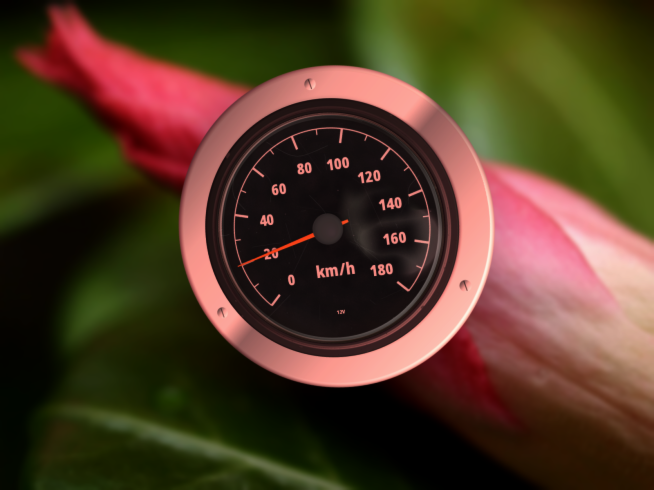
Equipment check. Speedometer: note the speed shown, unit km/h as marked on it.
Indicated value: 20 km/h
